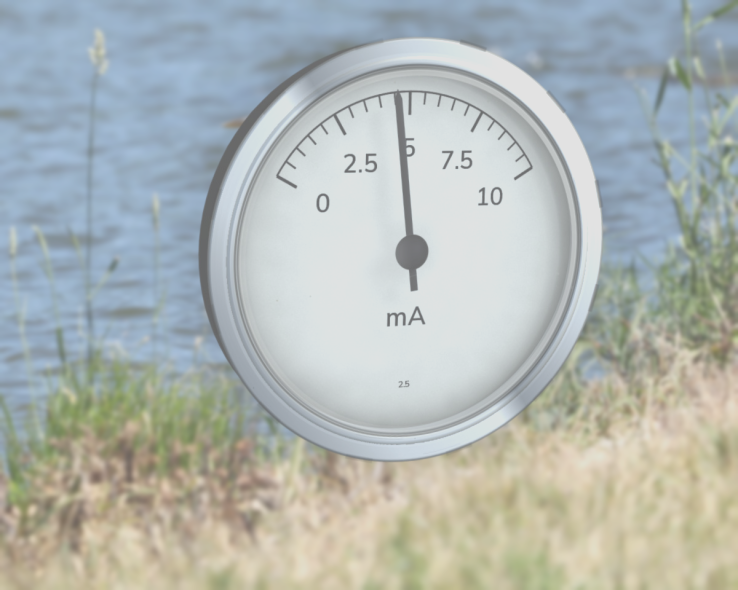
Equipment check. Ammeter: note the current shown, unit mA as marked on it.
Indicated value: 4.5 mA
